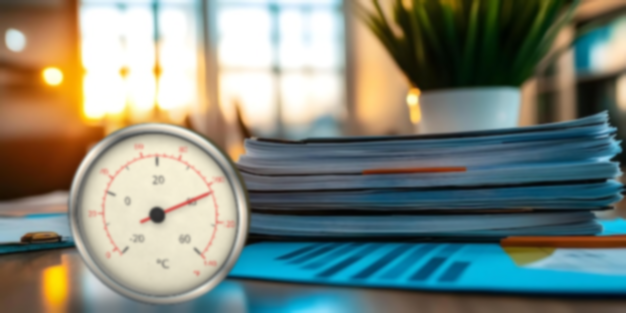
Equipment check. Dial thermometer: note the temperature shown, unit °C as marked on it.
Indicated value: 40 °C
